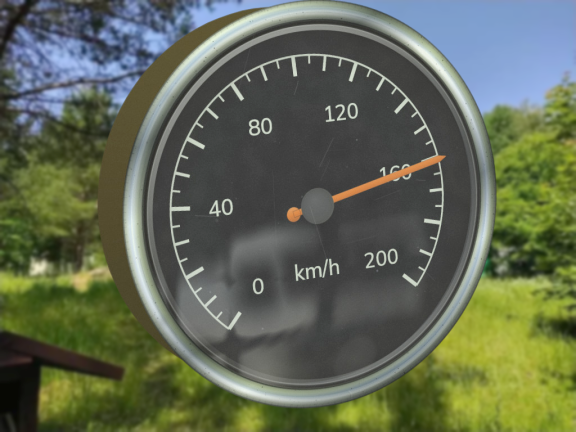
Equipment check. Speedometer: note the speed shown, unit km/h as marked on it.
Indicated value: 160 km/h
